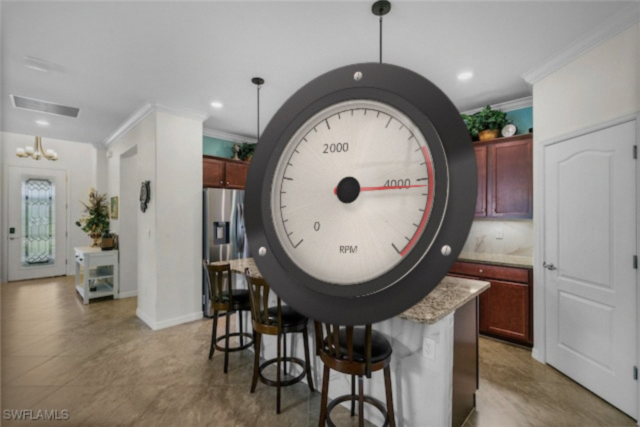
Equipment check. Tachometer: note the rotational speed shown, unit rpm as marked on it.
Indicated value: 4100 rpm
